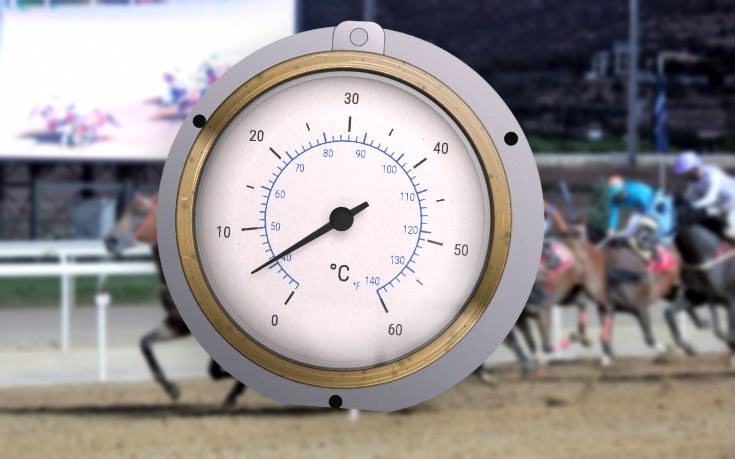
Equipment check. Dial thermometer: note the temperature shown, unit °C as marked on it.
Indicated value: 5 °C
